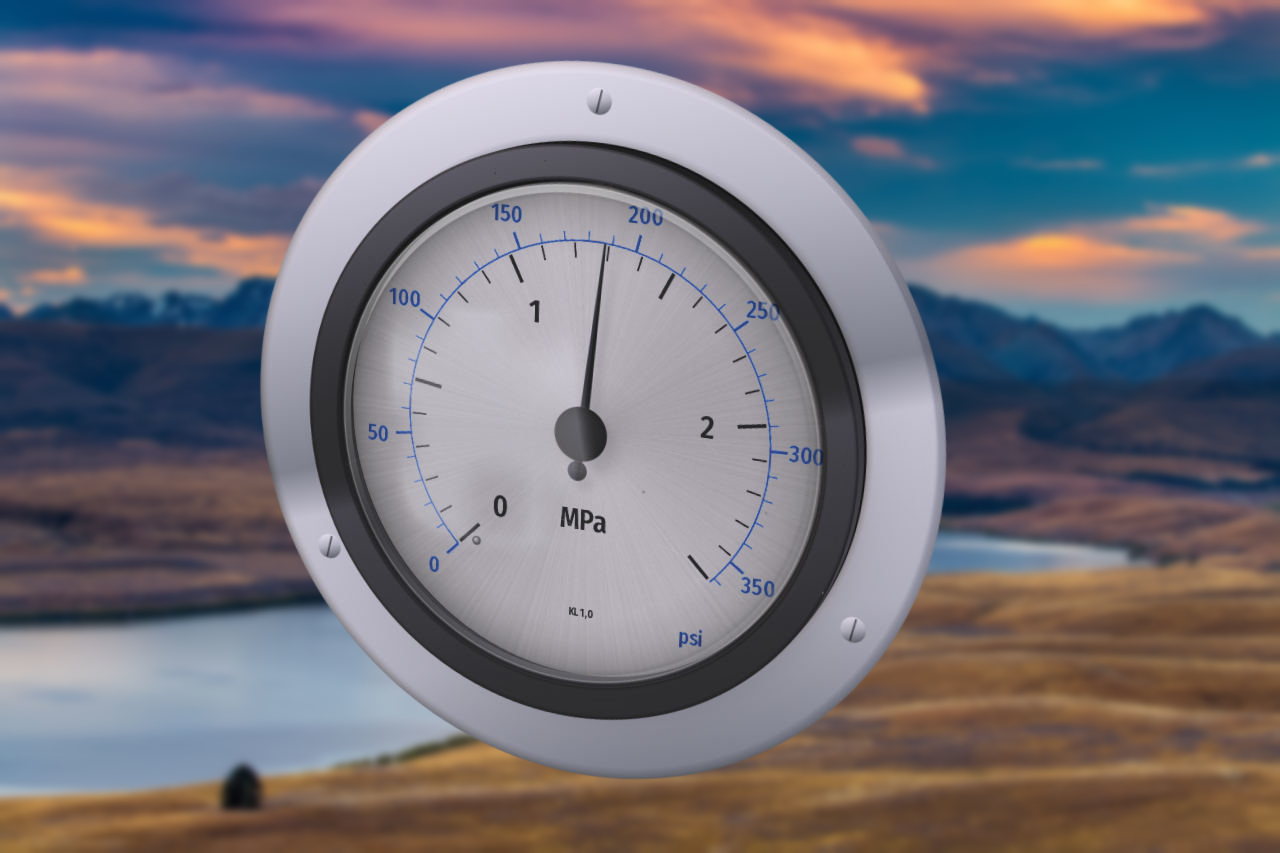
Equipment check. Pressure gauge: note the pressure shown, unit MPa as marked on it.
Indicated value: 1.3 MPa
